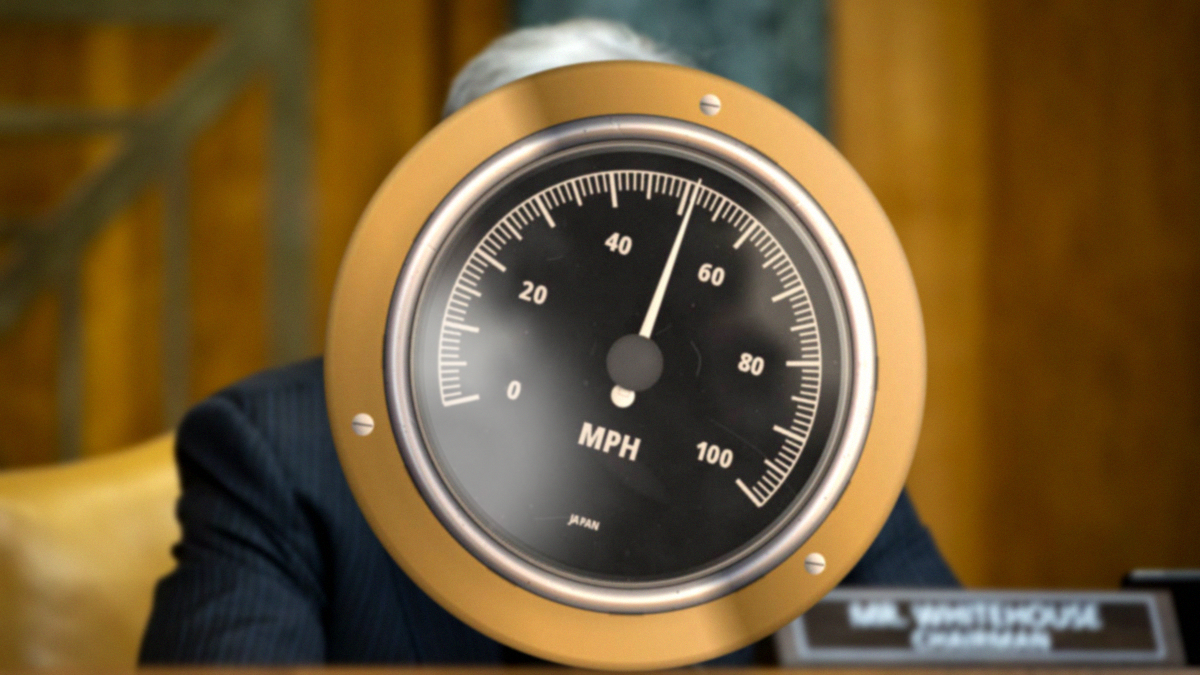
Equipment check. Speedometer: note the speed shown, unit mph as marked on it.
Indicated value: 51 mph
